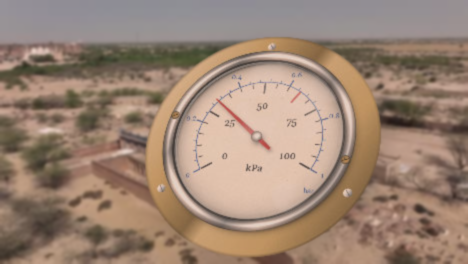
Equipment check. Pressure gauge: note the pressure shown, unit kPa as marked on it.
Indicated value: 30 kPa
